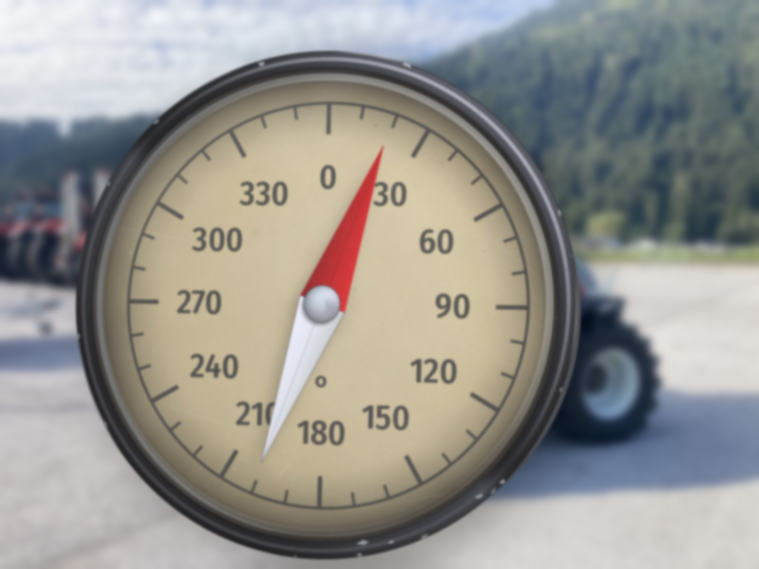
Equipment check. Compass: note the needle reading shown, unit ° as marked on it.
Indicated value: 20 °
